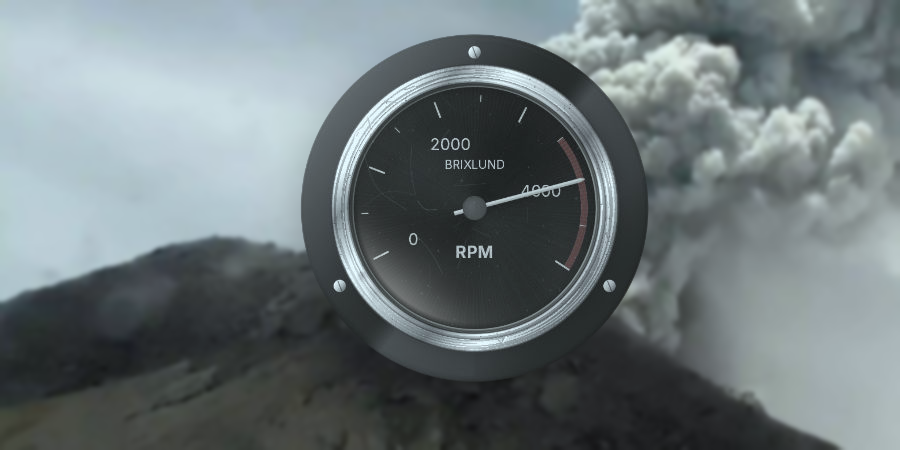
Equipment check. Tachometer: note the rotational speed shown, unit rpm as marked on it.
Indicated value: 4000 rpm
